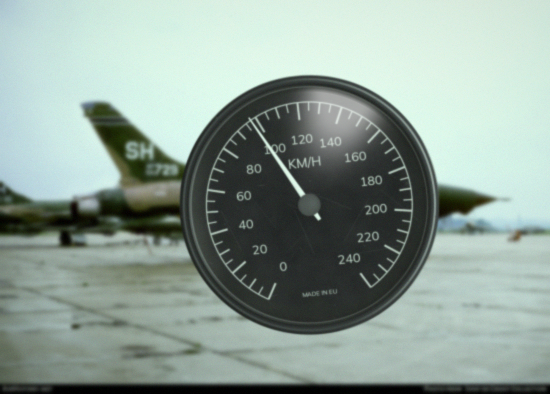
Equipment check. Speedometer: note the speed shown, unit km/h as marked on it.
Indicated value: 97.5 km/h
